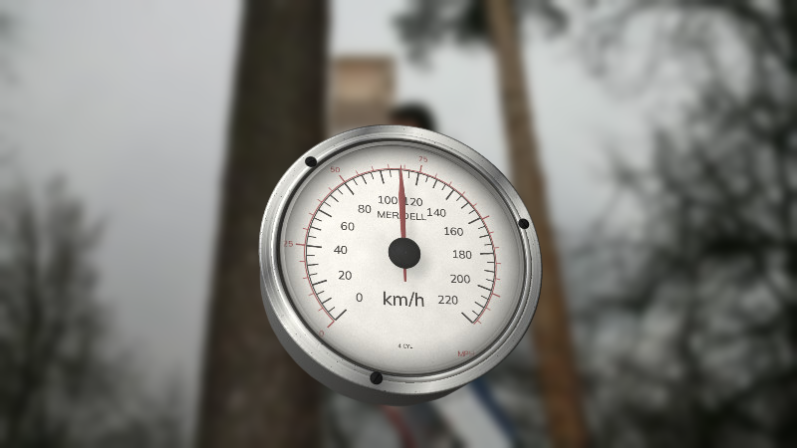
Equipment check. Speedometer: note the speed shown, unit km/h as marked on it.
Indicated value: 110 km/h
